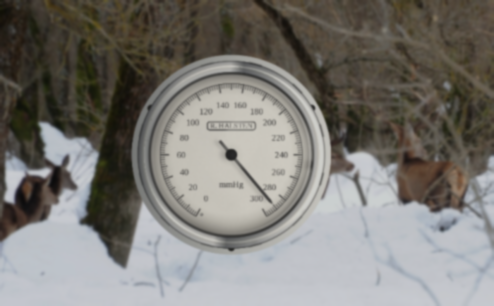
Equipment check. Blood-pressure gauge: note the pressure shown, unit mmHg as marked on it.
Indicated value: 290 mmHg
